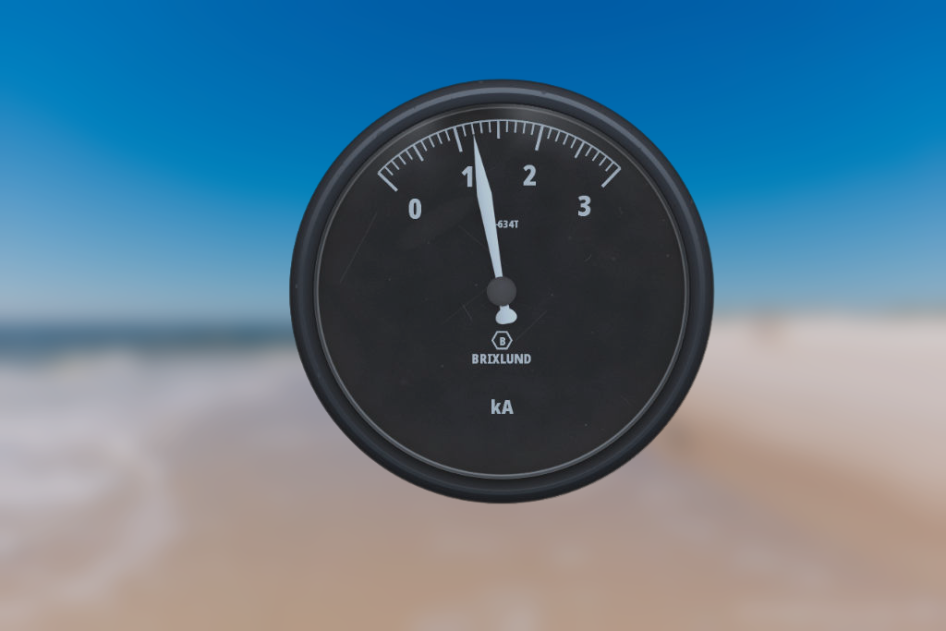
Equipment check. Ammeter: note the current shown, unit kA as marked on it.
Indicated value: 1.2 kA
